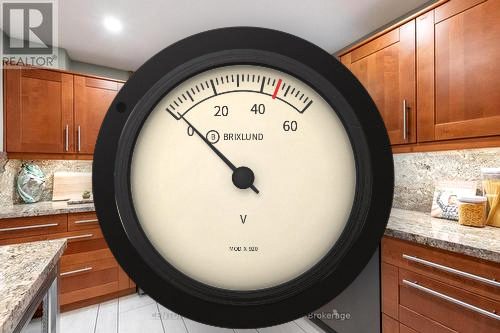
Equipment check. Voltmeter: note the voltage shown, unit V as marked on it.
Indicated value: 2 V
